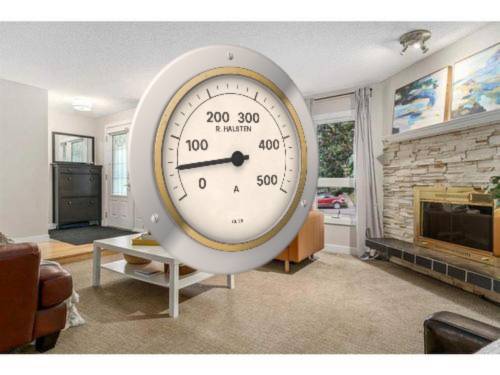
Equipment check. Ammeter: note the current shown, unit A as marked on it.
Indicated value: 50 A
